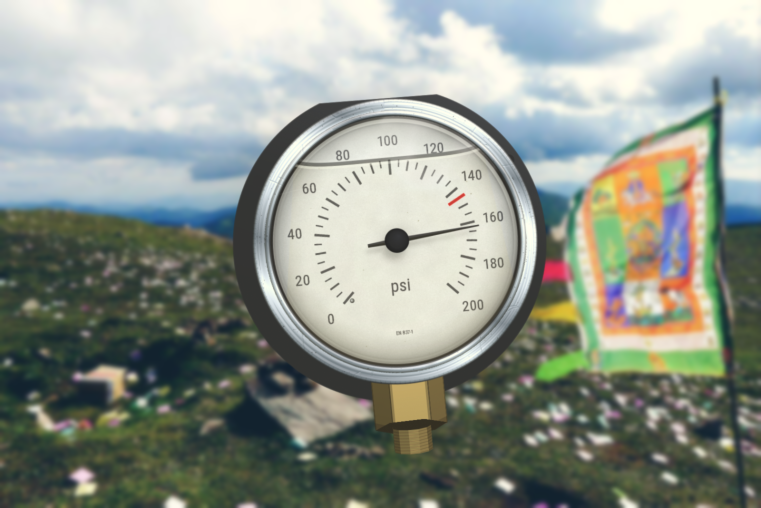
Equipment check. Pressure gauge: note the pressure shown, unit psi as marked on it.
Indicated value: 162.5 psi
